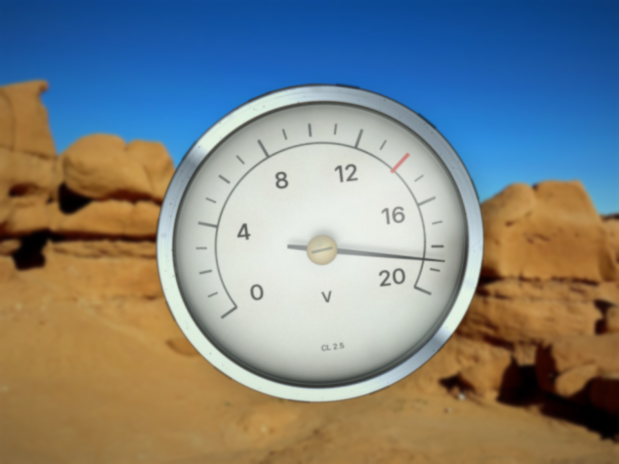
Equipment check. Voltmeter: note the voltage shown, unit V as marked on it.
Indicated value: 18.5 V
